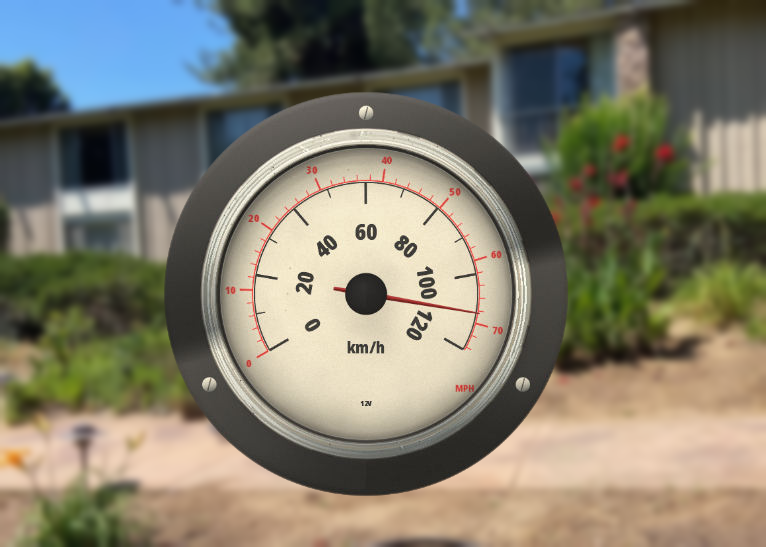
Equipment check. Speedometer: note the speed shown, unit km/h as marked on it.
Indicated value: 110 km/h
